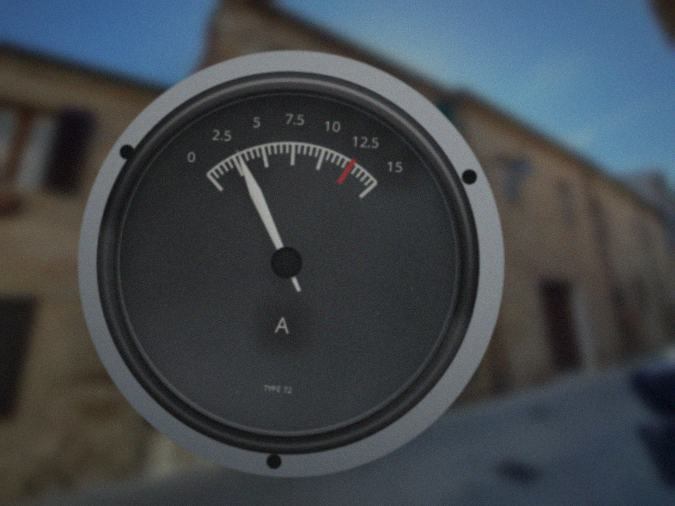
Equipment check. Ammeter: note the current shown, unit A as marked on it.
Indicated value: 3 A
